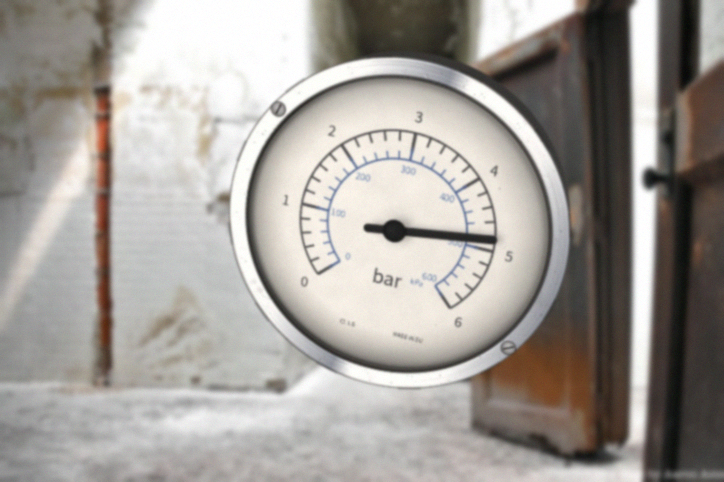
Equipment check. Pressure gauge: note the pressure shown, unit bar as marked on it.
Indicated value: 4.8 bar
